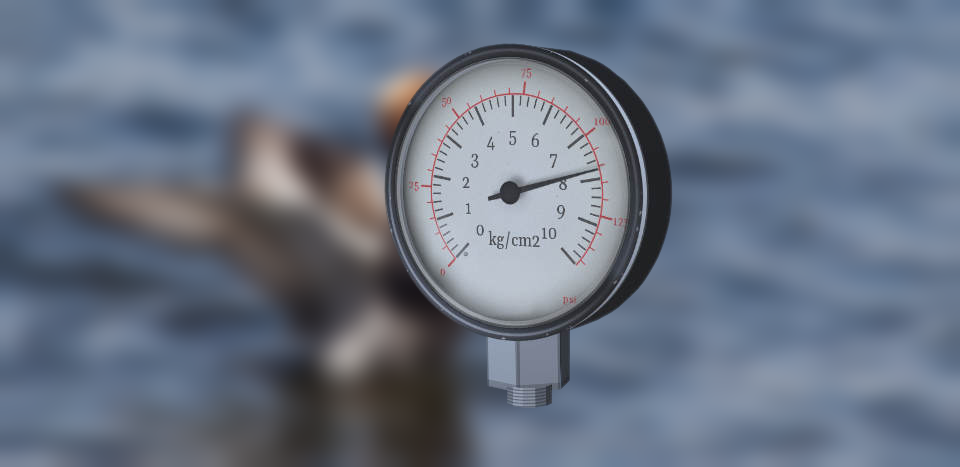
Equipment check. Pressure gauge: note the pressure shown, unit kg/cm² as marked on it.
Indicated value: 7.8 kg/cm²
